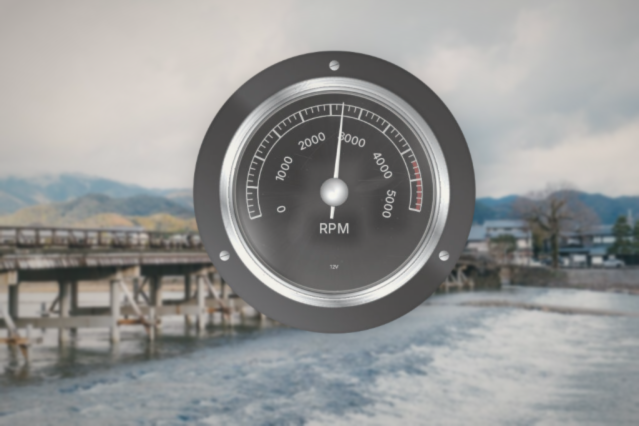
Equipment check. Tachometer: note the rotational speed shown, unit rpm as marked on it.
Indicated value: 2700 rpm
